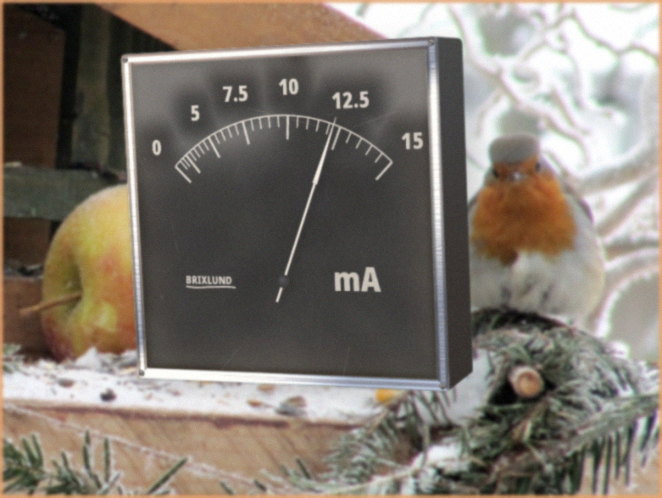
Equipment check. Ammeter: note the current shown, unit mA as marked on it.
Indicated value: 12.25 mA
